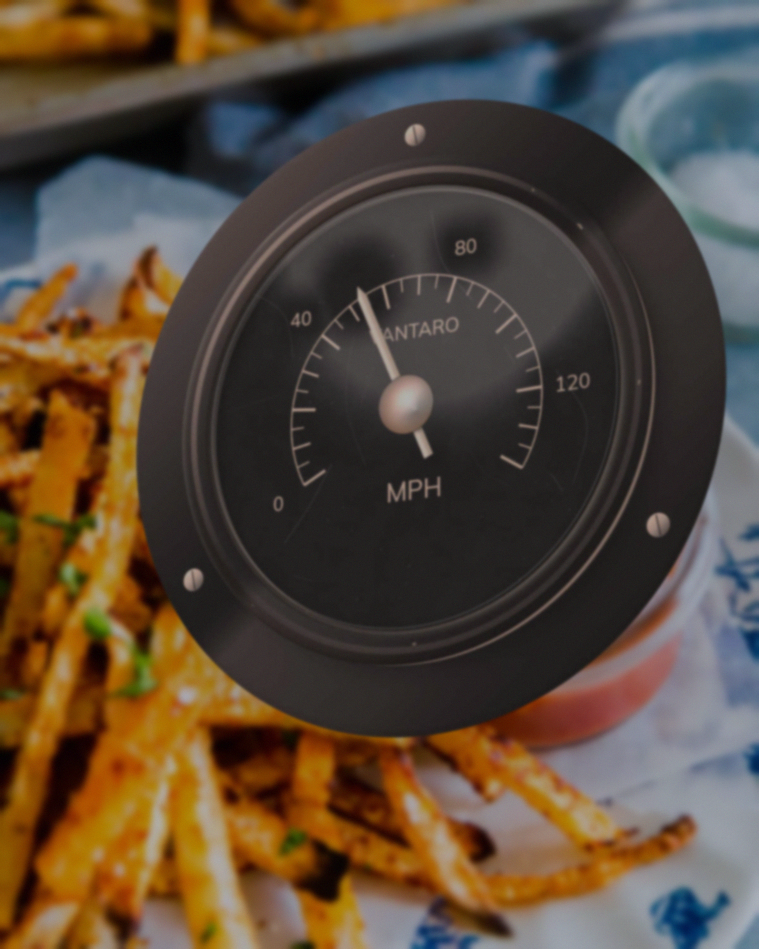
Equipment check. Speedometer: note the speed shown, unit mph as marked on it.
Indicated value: 55 mph
